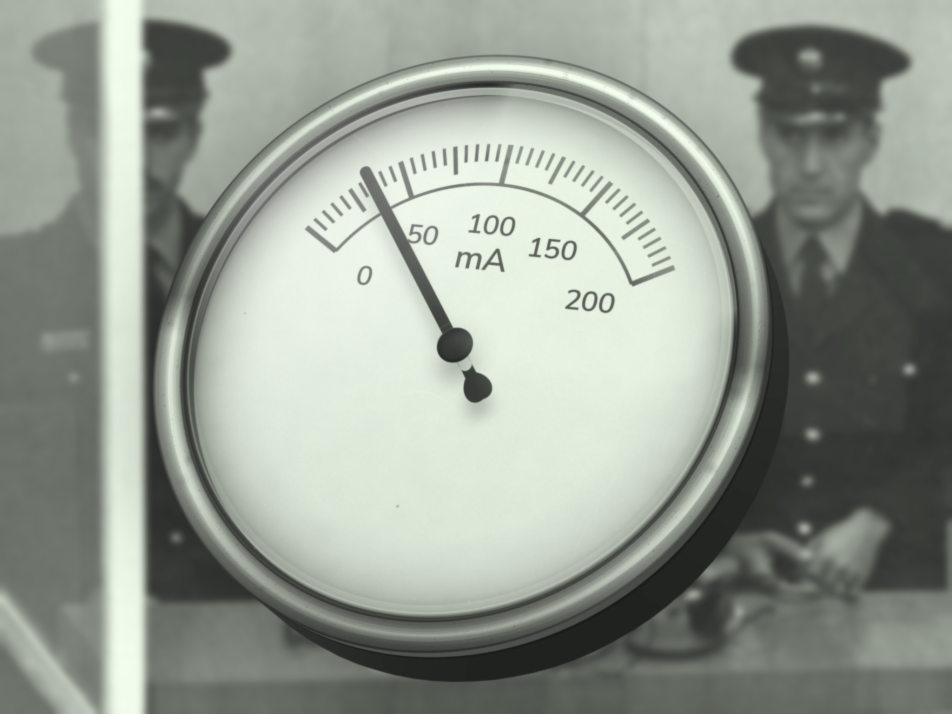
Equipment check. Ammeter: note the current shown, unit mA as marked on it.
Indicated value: 35 mA
